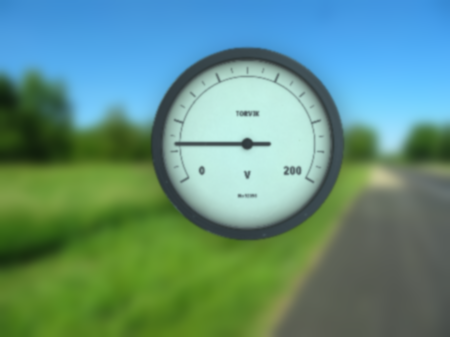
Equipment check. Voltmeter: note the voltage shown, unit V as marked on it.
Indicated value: 25 V
